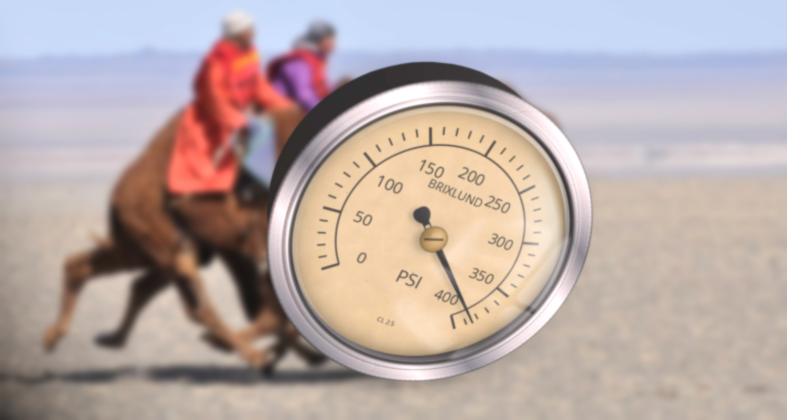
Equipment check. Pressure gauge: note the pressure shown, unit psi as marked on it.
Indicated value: 385 psi
